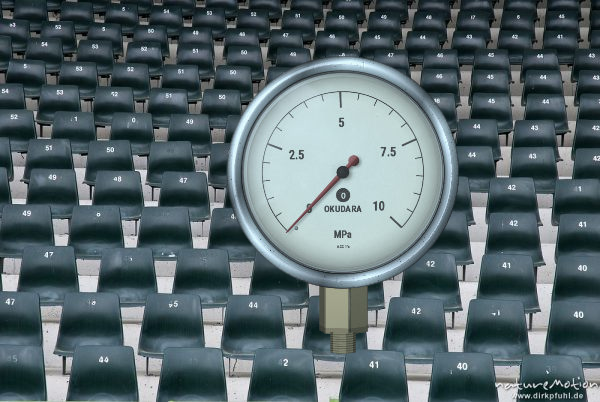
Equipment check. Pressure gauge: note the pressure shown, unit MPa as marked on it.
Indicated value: 0 MPa
